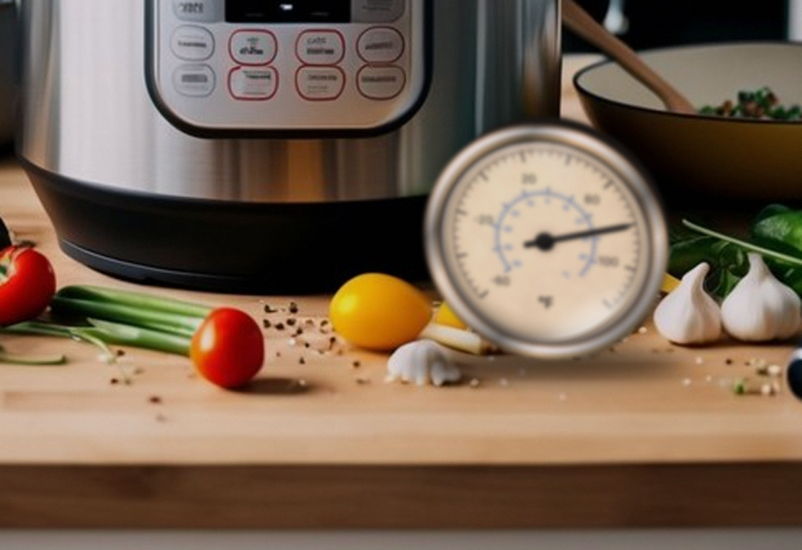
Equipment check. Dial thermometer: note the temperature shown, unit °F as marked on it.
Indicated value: 80 °F
